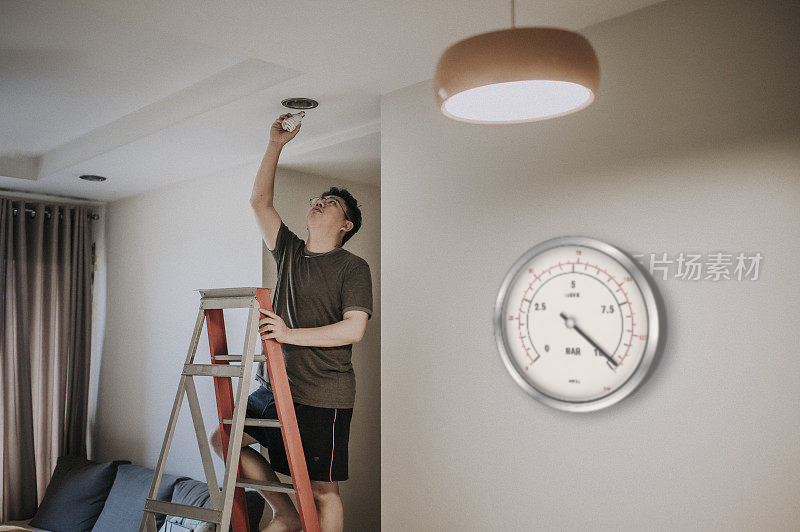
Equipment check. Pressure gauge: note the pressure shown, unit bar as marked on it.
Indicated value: 9.75 bar
